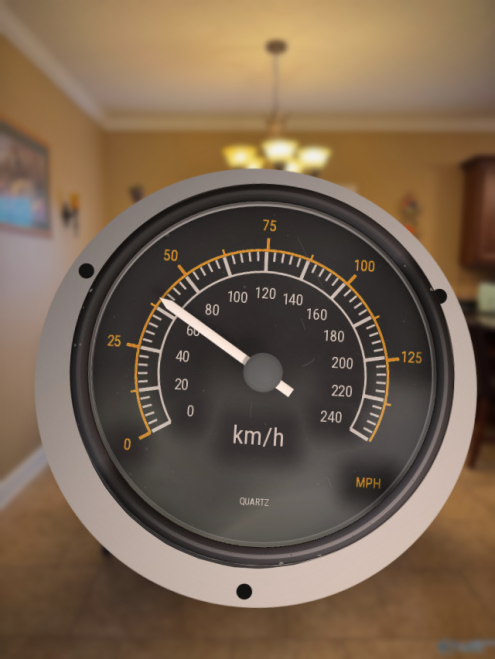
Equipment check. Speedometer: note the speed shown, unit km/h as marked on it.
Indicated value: 64 km/h
